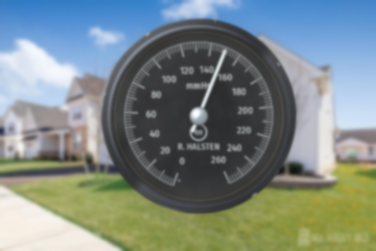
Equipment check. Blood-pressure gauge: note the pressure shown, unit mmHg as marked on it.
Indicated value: 150 mmHg
